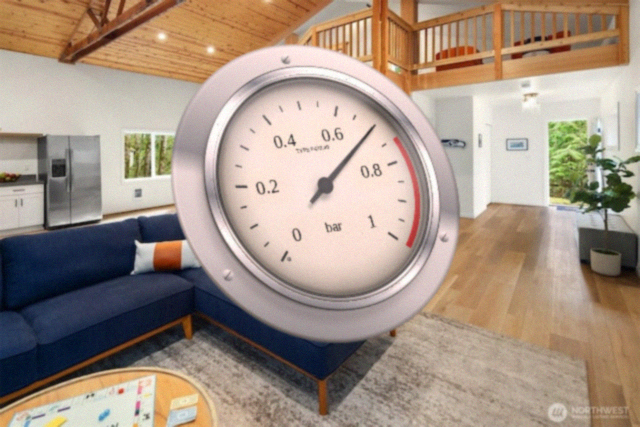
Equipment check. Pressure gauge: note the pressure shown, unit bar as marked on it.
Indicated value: 0.7 bar
